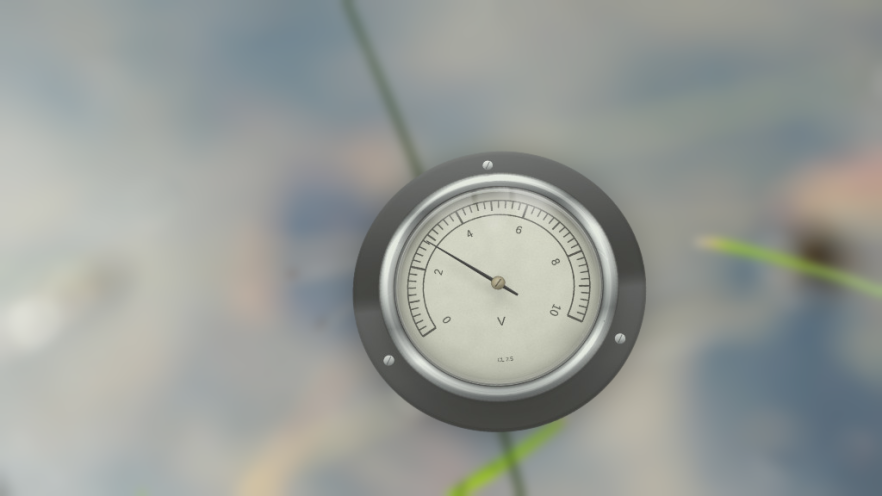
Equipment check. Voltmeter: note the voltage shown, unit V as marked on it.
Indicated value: 2.8 V
